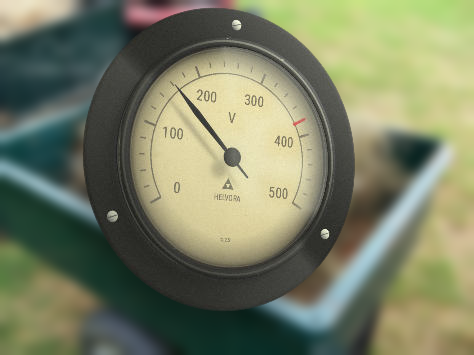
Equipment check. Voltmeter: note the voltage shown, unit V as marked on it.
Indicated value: 160 V
